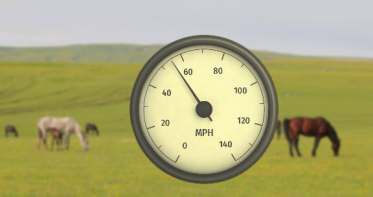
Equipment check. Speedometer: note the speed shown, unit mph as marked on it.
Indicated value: 55 mph
